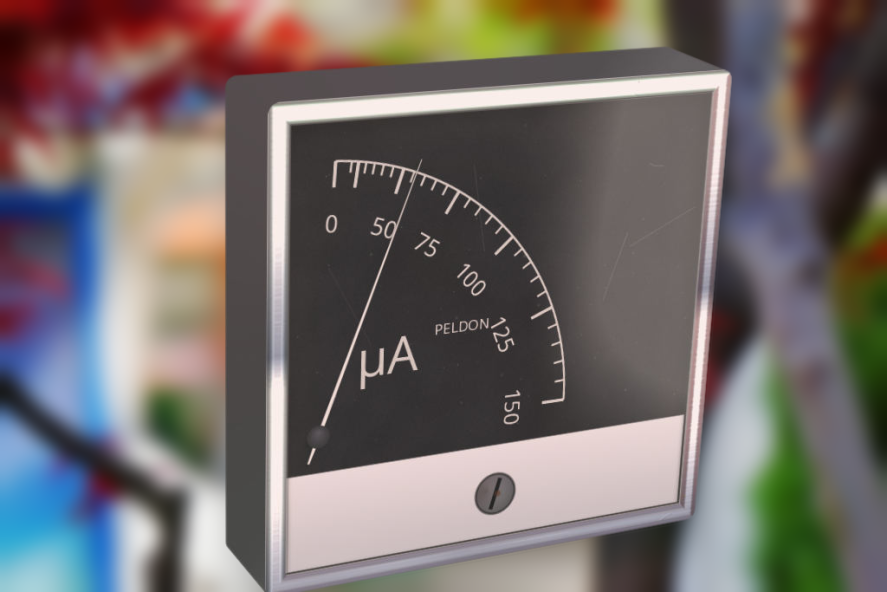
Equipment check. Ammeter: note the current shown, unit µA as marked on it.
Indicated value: 55 µA
